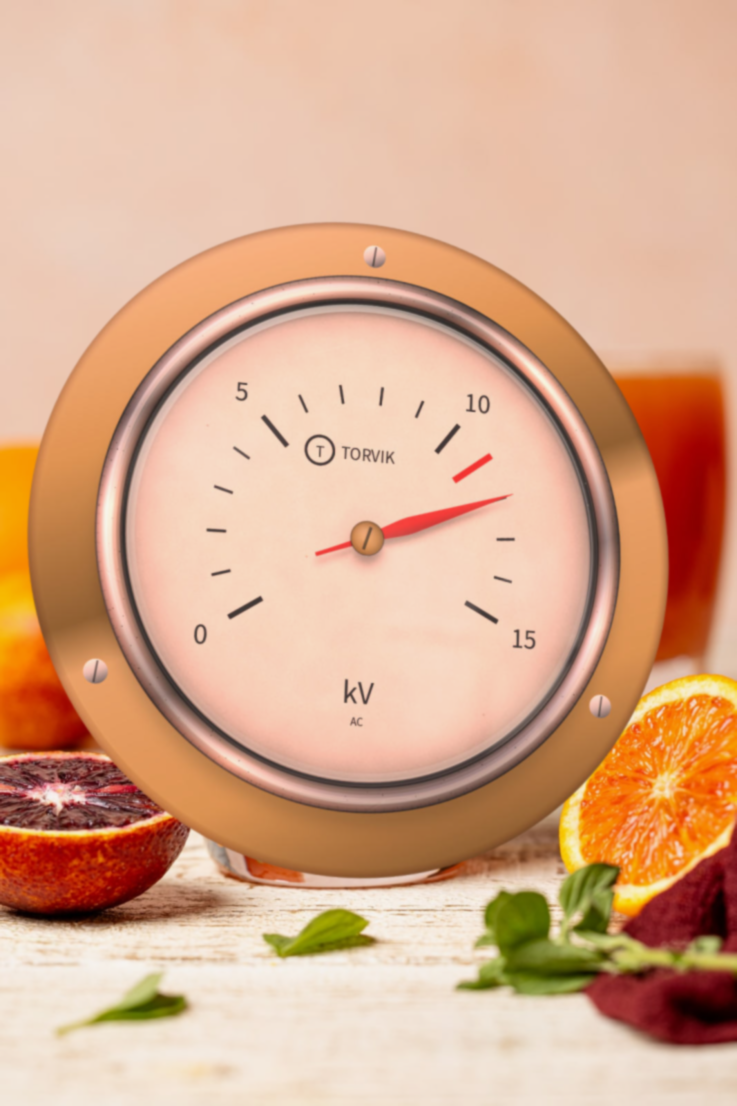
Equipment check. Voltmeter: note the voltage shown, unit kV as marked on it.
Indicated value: 12 kV
